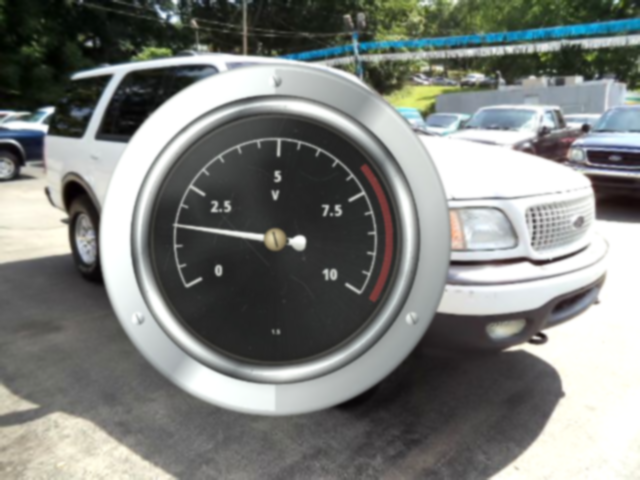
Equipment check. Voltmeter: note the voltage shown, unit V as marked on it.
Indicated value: 1.5 V
